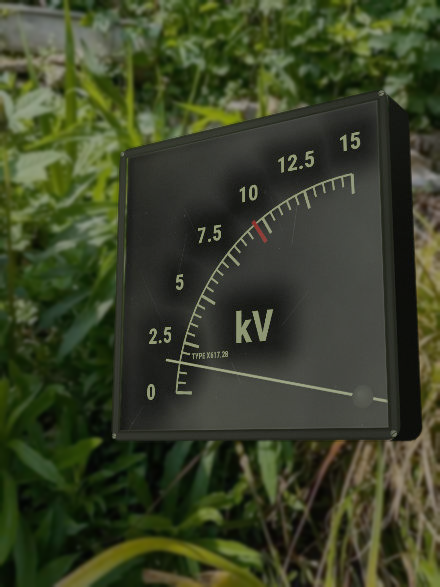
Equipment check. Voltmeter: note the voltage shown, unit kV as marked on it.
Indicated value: 1.5 kV
